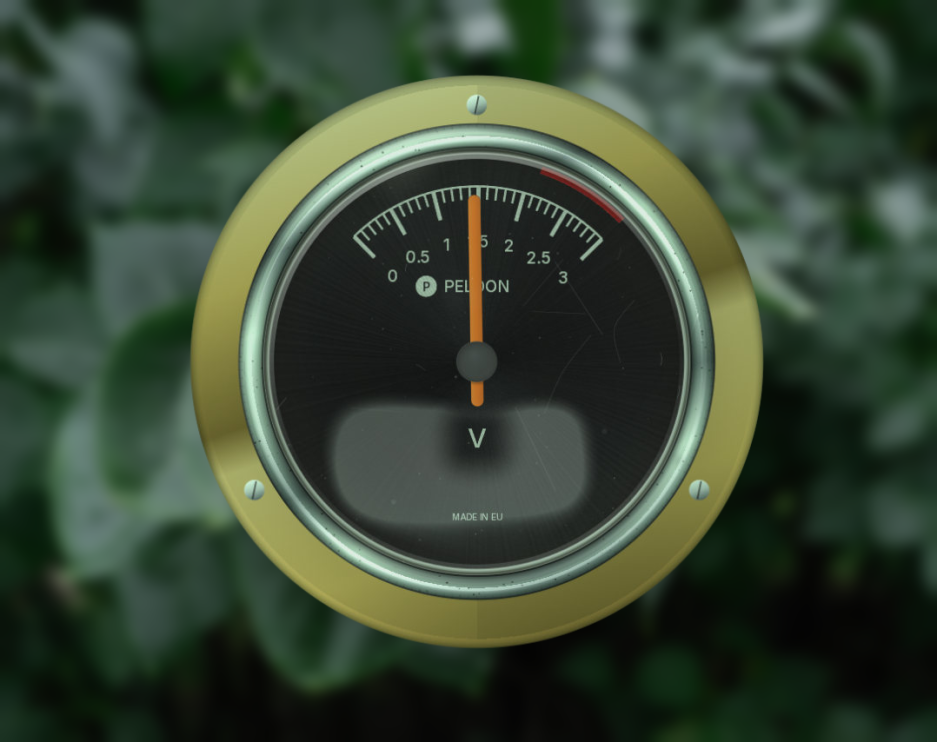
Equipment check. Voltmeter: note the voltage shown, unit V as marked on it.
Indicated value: 1.45 V
